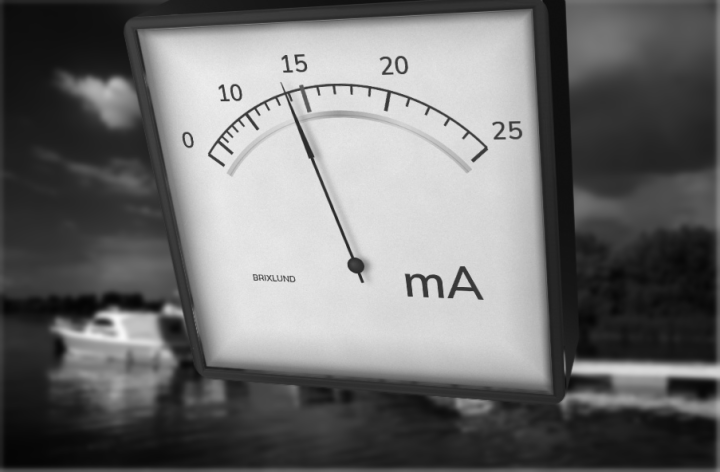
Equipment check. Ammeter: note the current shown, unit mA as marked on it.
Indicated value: 14 mA
